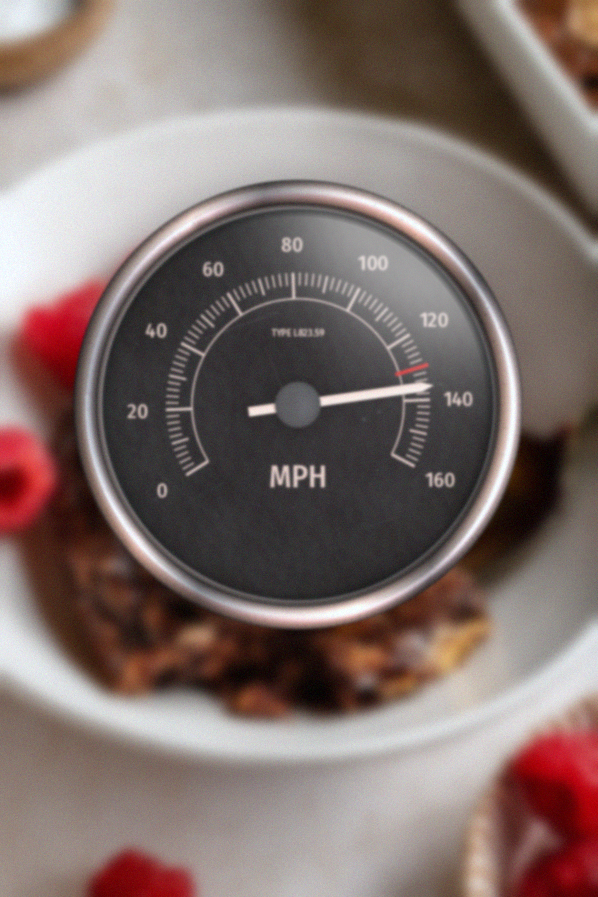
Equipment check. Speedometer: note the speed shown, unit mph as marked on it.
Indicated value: 136 mph
